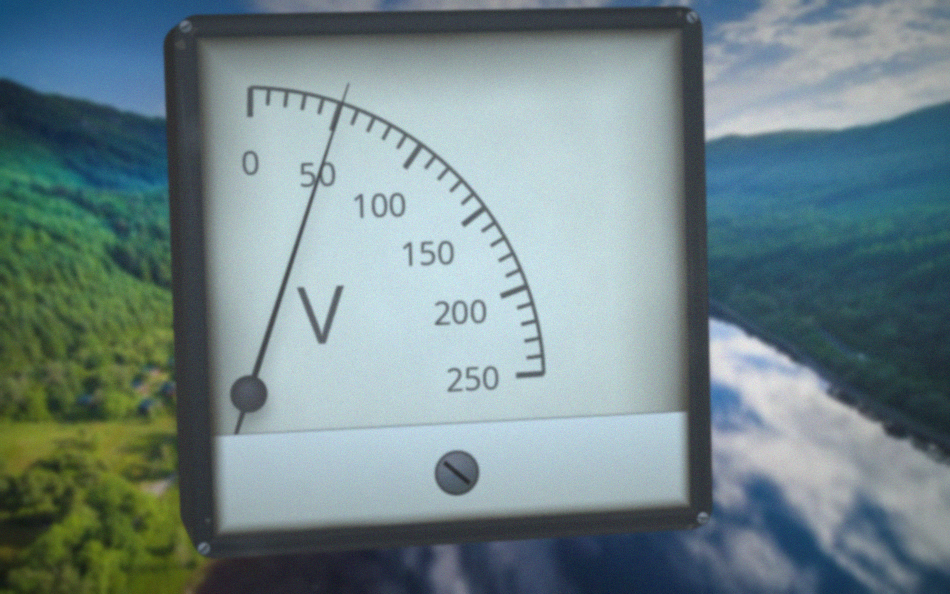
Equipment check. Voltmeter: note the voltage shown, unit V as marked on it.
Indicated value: 50 V
